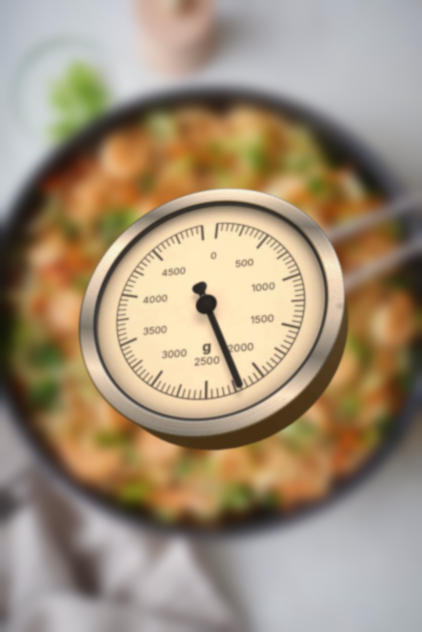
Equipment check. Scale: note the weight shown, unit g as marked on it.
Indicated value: 2200 g
